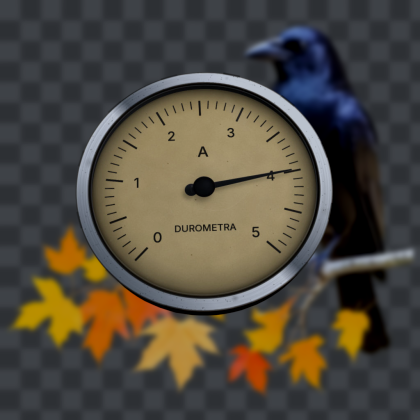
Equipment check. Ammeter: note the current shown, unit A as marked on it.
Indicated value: 4 A
